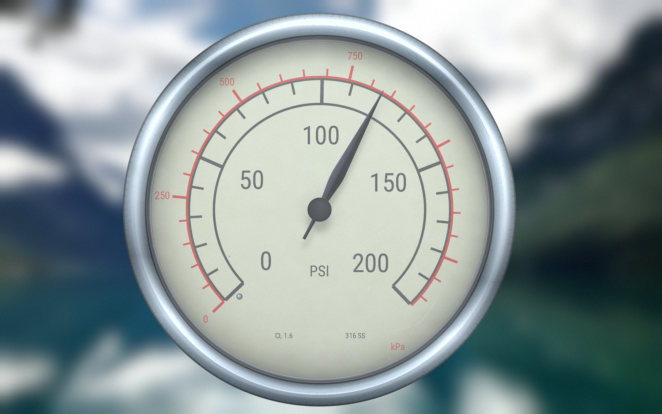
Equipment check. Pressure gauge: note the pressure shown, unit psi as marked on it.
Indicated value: 120 psi
